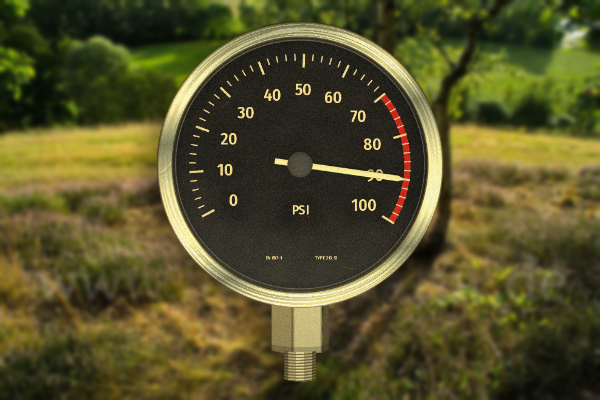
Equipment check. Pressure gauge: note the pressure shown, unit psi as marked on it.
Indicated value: 90 psi
